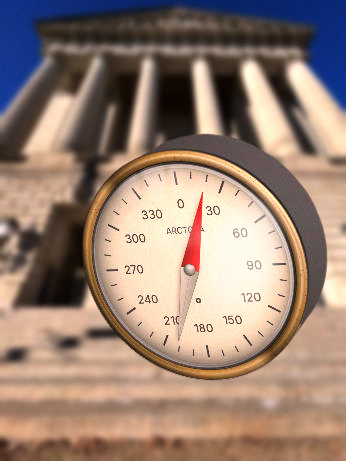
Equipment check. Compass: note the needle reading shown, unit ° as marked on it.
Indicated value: 20 °
